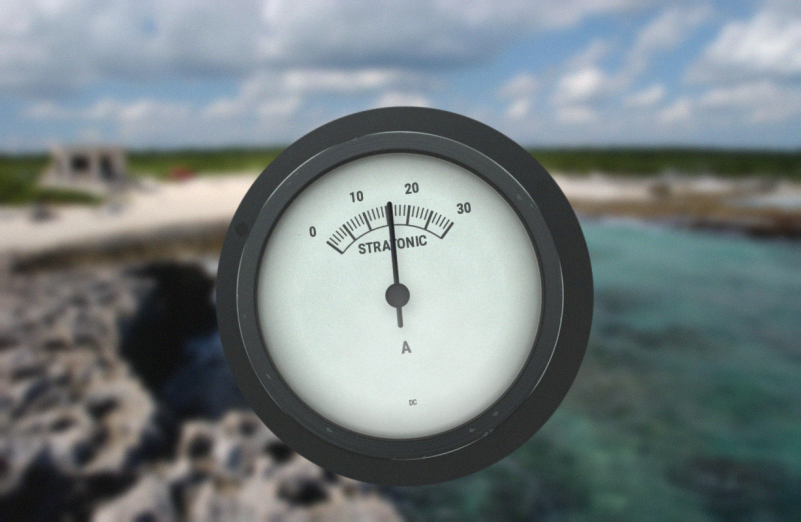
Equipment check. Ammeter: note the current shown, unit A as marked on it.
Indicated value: 16 A
